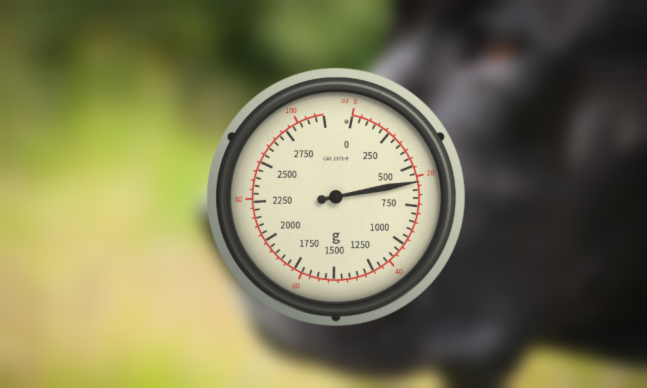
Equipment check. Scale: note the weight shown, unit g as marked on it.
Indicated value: 600 g
